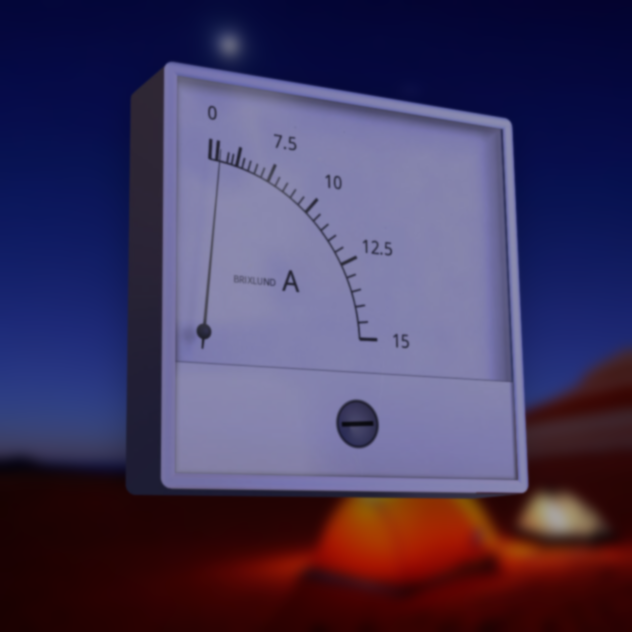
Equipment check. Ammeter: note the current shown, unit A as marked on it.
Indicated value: 2.5 A
